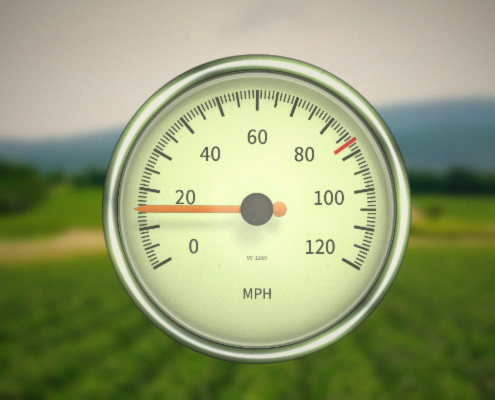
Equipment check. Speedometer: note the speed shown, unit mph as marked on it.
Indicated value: 15 mph
